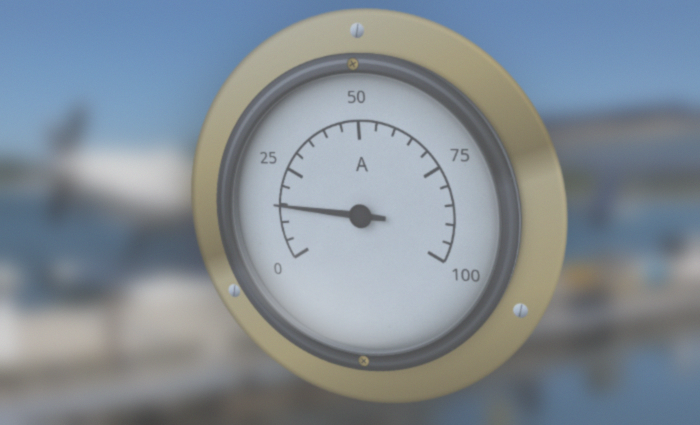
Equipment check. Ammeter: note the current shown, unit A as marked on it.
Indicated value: 15 A
